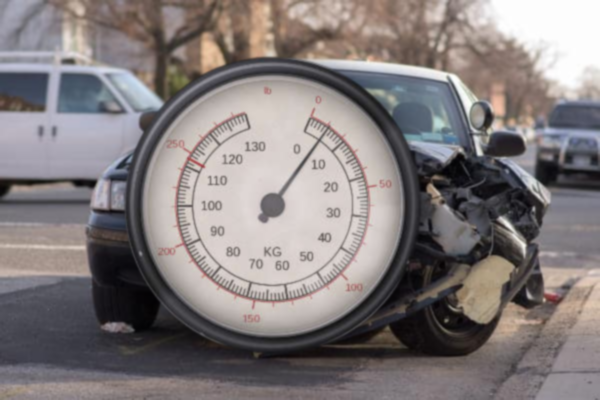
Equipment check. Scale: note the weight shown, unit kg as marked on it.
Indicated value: 5 kg
